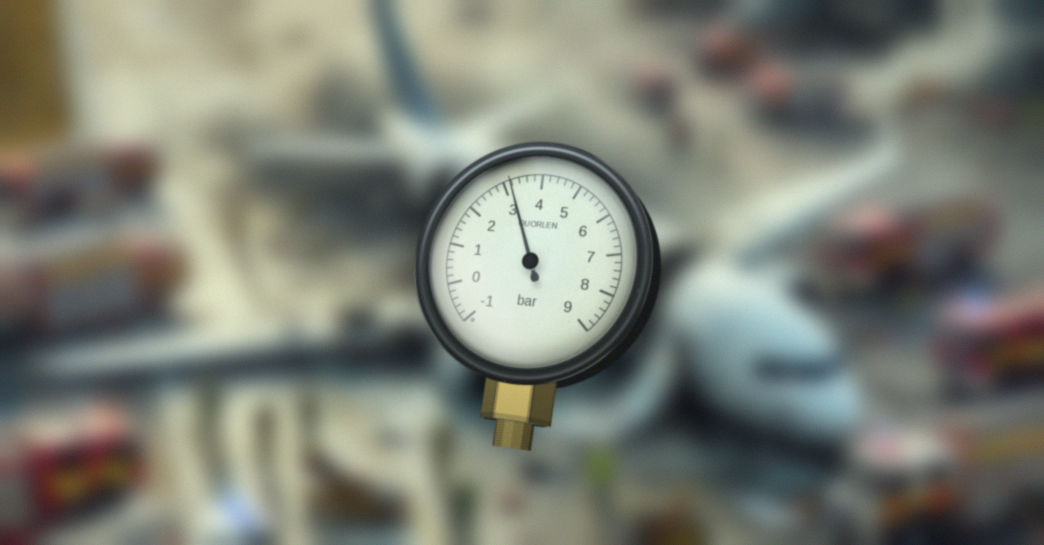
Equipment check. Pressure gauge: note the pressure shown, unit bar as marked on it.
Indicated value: 3.2 bar
